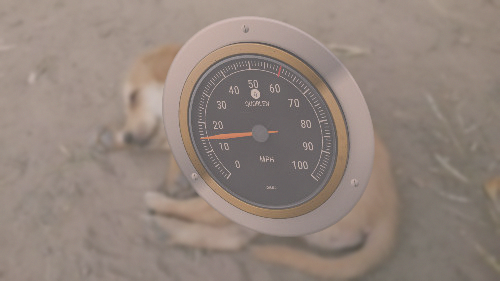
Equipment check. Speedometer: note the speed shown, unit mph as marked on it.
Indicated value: 15 mph
